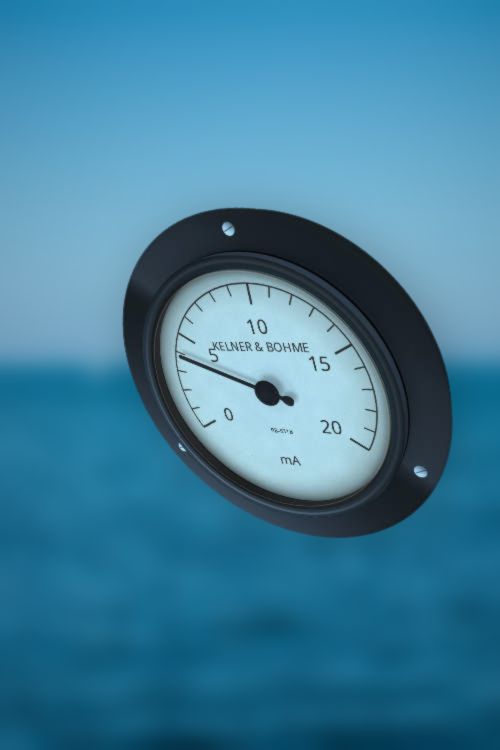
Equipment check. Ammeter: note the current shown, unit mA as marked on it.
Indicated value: 4 mA
